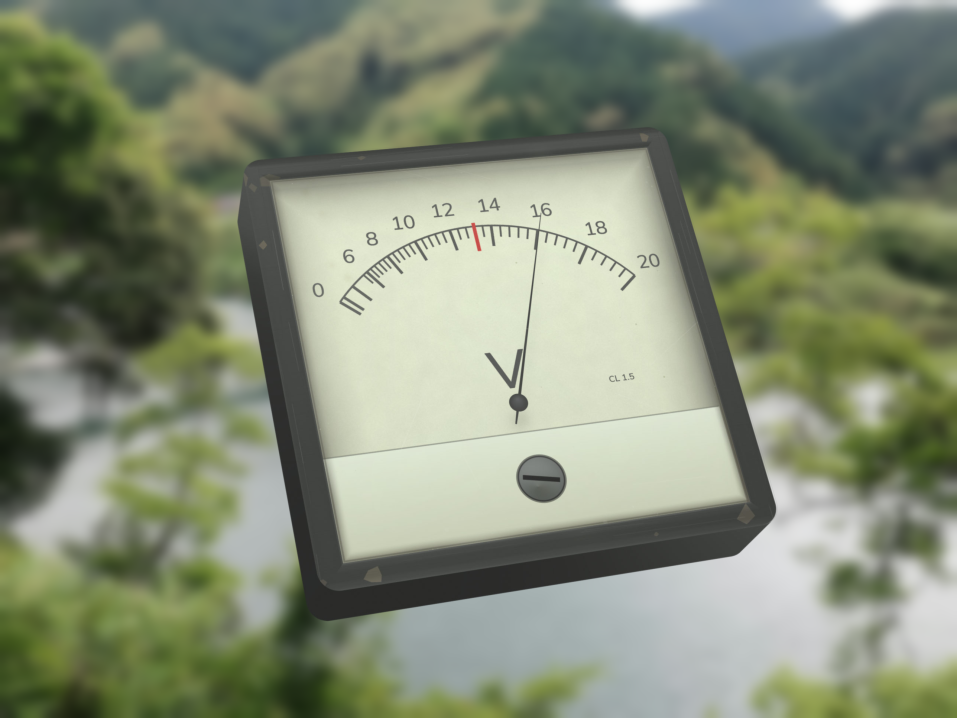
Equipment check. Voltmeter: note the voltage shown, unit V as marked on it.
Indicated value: 16 V
